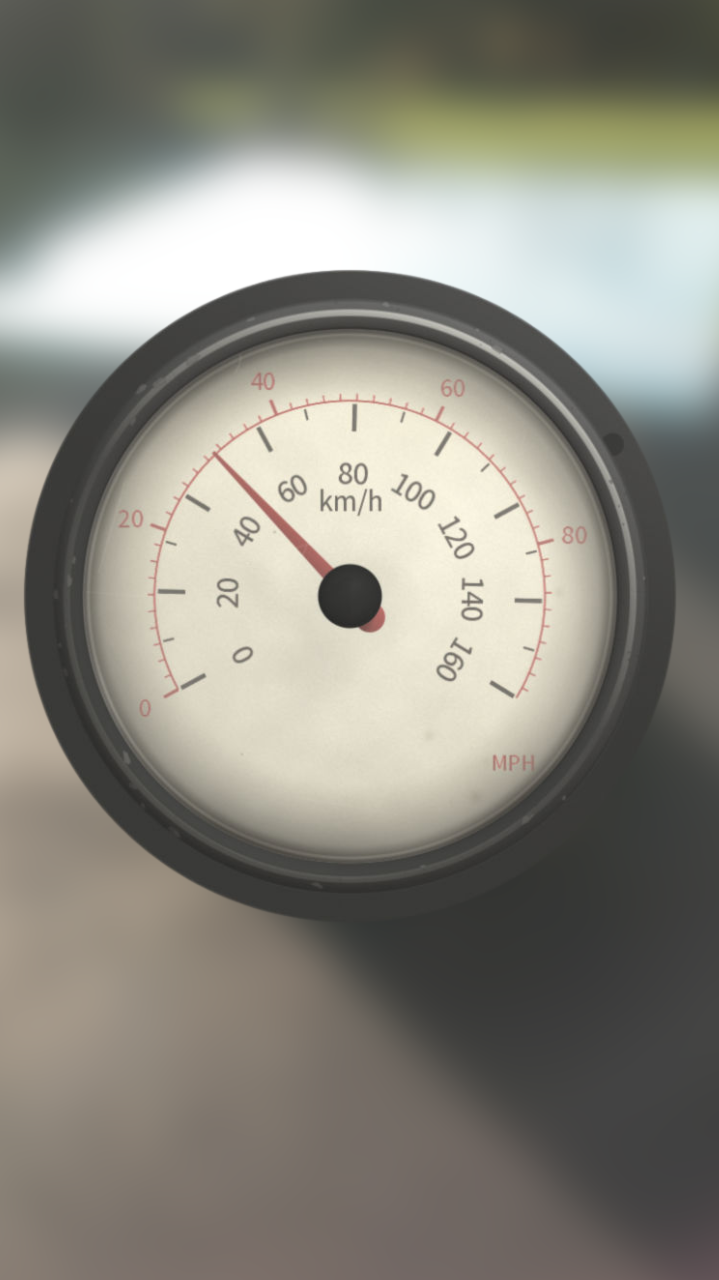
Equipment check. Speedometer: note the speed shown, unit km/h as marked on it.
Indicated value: 50 km/h
